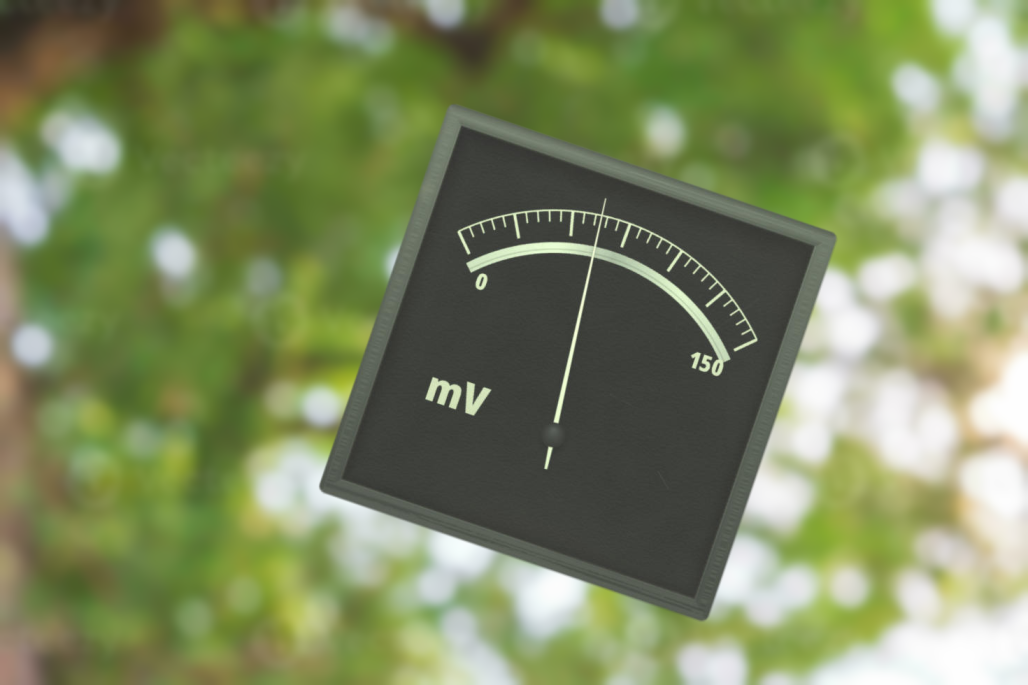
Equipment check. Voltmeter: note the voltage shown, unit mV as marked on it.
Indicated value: 62.5 mV
